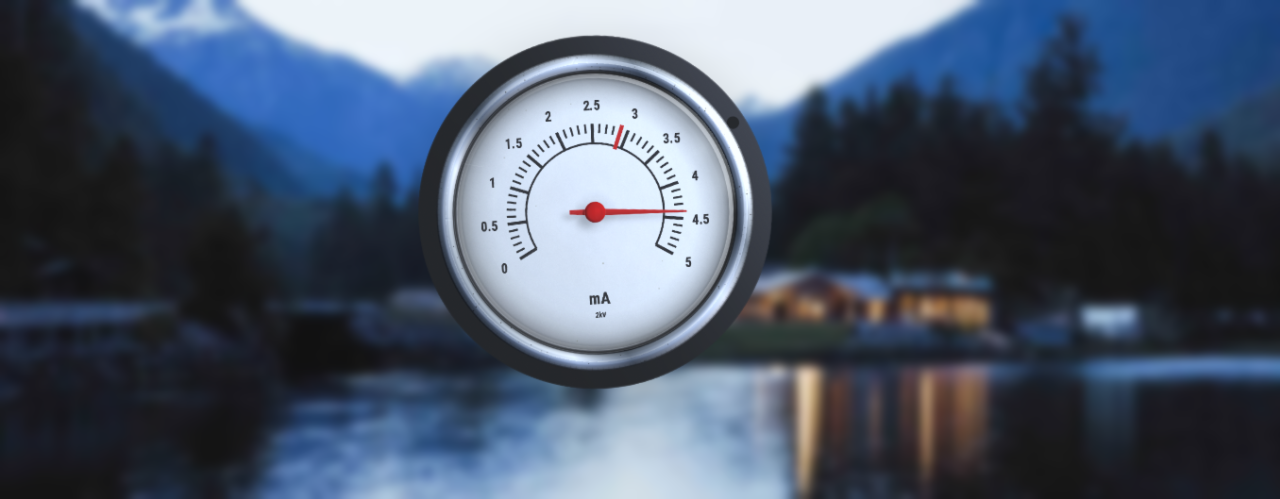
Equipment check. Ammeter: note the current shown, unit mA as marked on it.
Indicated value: 4.4 mA
